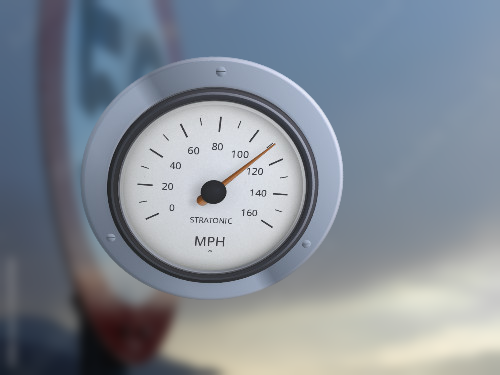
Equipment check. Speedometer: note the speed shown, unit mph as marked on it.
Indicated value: 110 mph
